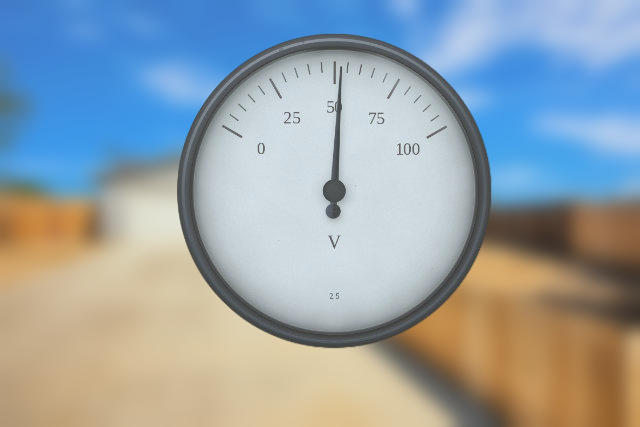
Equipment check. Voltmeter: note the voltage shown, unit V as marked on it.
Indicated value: 52.5 V
